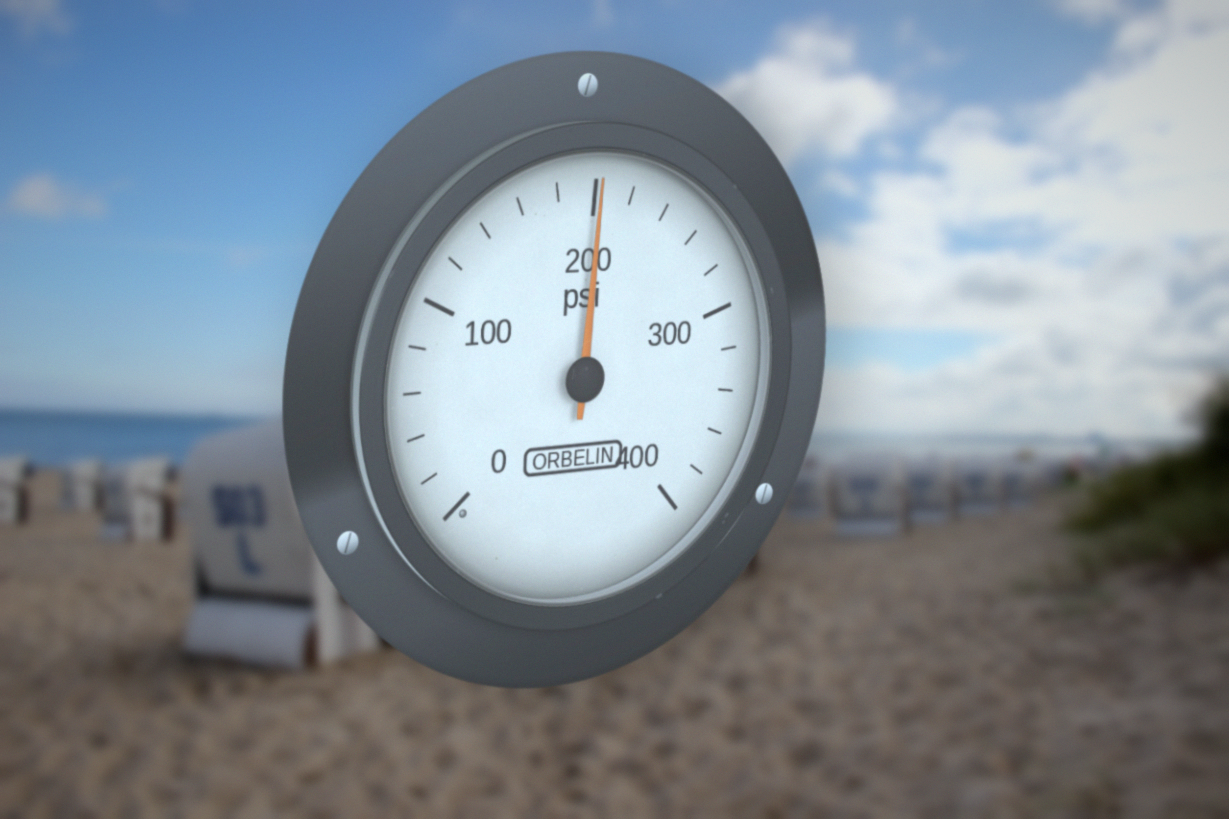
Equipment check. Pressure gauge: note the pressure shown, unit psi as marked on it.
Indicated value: 200 psi
